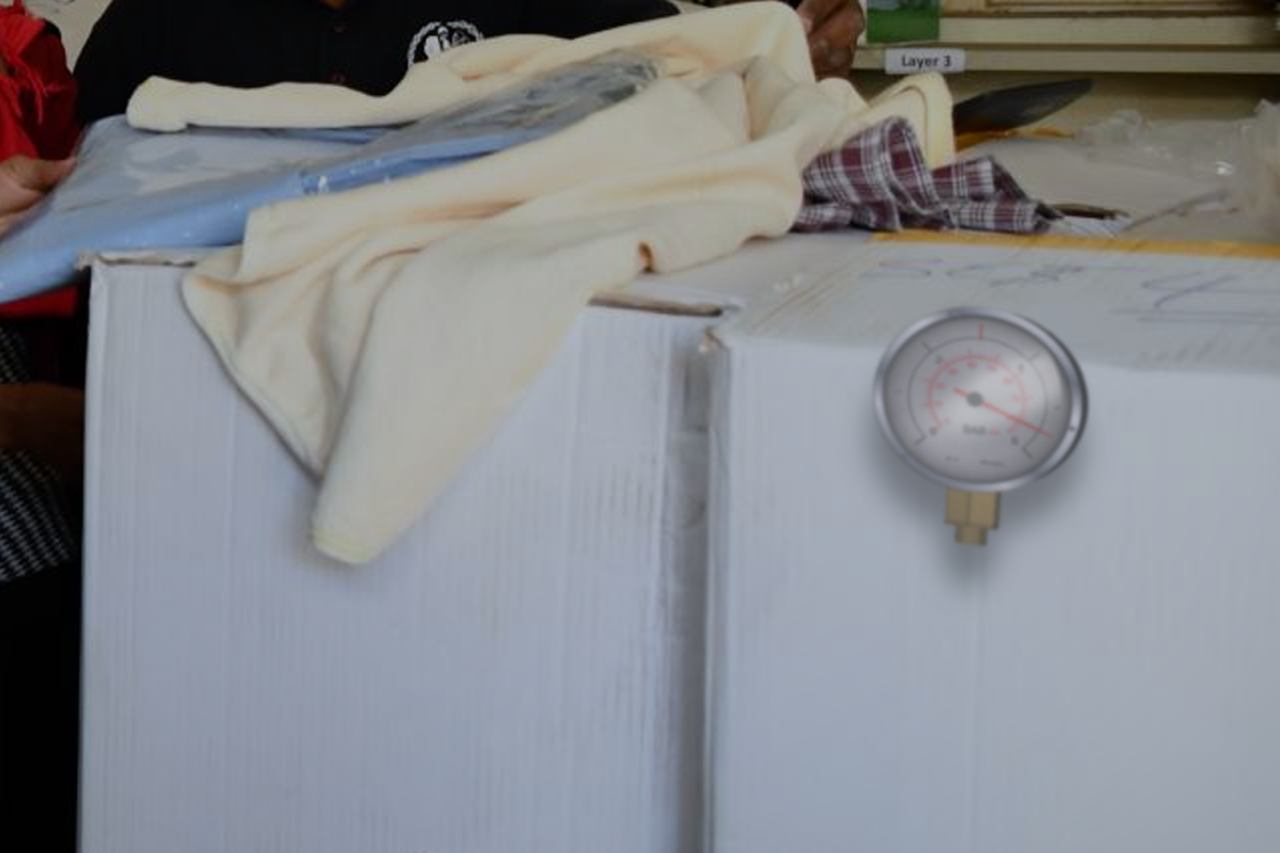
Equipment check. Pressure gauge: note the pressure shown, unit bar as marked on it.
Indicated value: 5.5 bar
